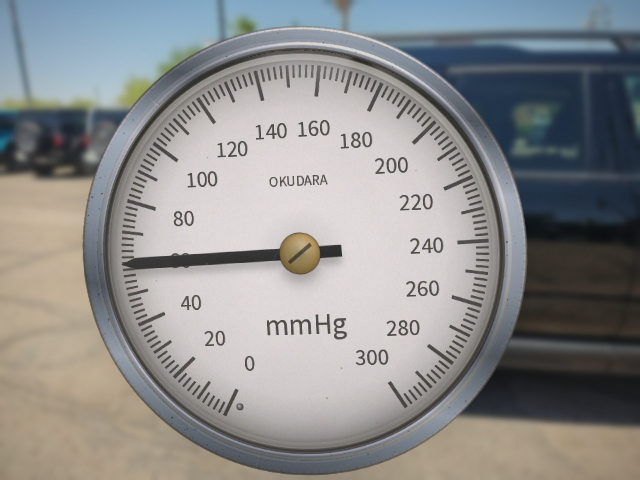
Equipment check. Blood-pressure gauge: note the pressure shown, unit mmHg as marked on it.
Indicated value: 60 mmHg
